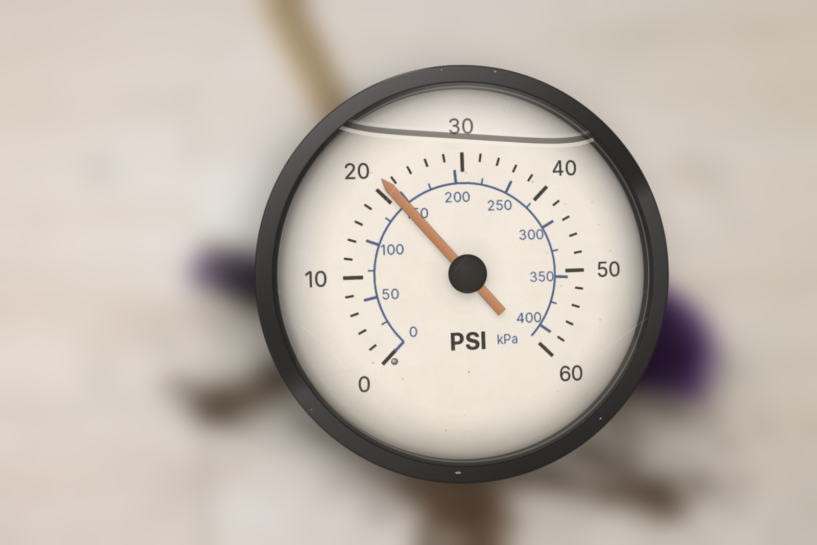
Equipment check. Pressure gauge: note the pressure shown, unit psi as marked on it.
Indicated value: 21 psi
